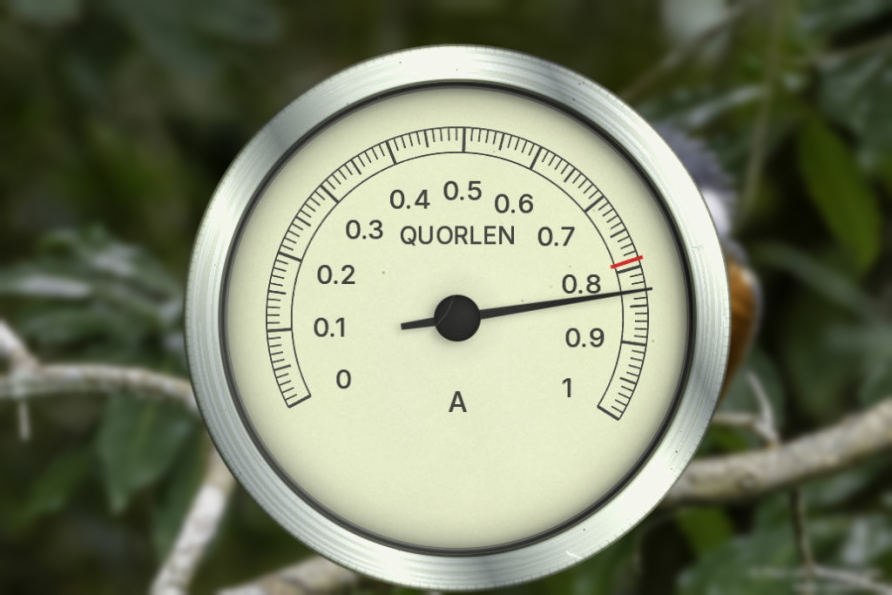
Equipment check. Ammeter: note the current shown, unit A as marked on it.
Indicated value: 0.83 A
